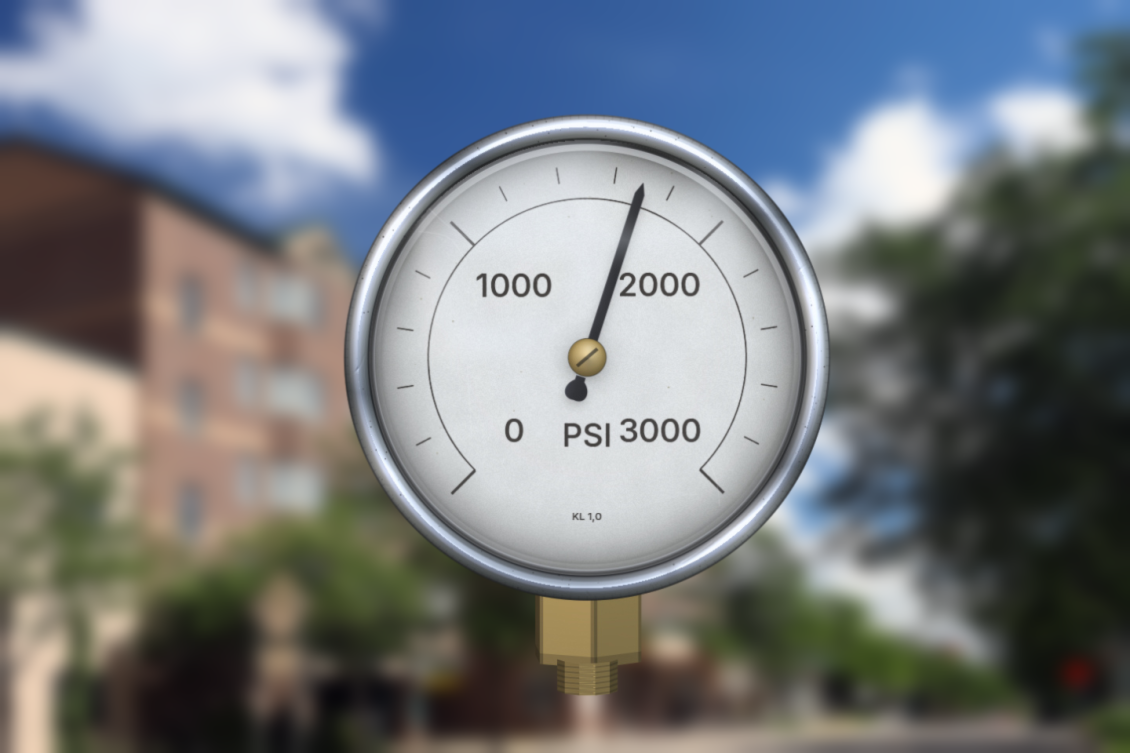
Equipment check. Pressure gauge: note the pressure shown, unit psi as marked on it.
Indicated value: 1700 psi
